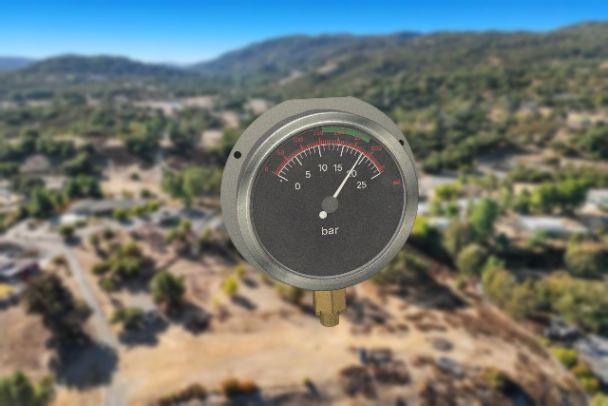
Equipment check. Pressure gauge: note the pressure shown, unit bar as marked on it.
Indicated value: 19 bar
